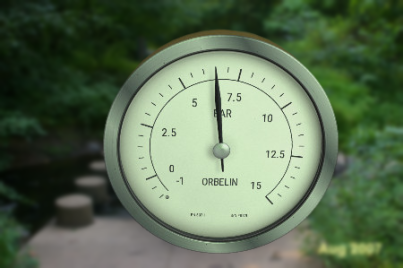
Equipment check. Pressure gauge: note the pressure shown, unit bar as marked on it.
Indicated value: 6.5 bar
